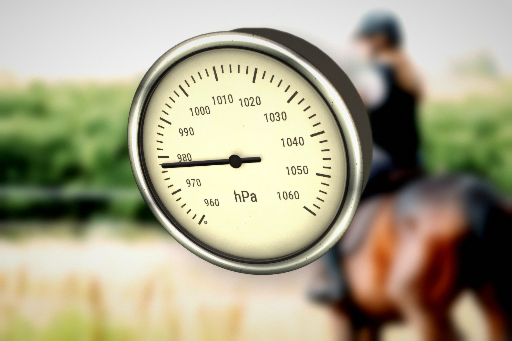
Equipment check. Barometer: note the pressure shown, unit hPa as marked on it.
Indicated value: 978 hPa
